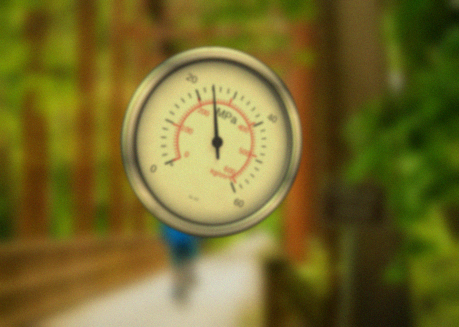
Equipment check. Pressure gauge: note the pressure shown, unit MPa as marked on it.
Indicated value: 24 MPa
